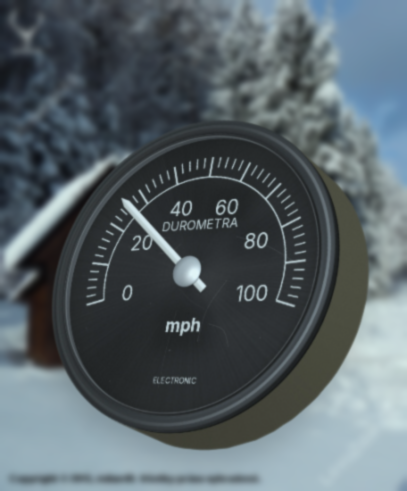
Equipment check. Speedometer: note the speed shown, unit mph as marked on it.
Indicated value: 26 mph
